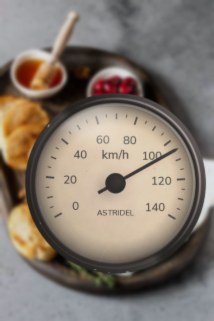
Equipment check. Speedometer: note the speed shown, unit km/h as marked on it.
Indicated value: 105 km/h
